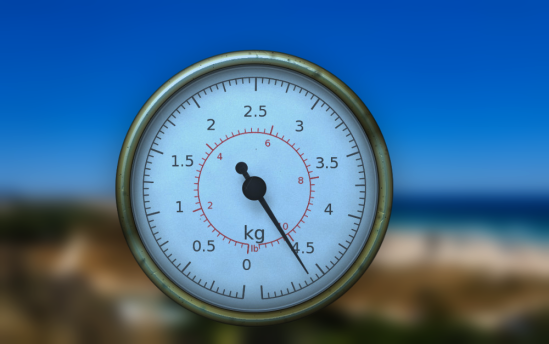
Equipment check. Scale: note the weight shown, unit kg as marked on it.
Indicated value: 4.6 kg
